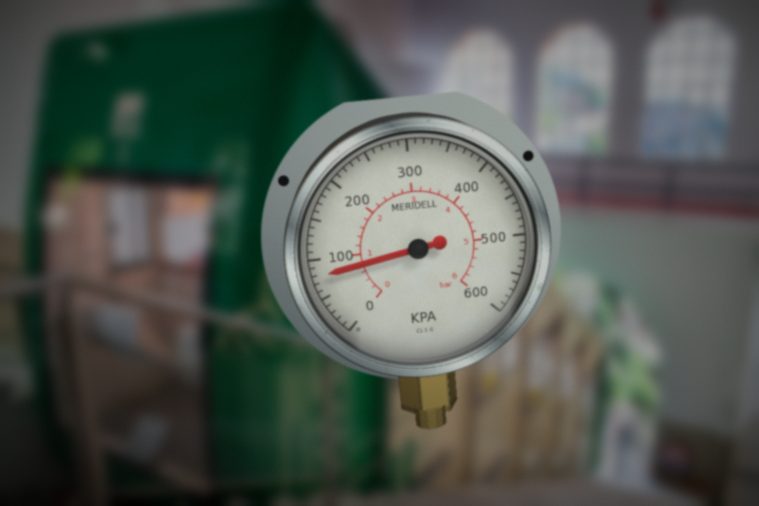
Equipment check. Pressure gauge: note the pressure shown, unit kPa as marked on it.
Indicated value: 80 kPa
